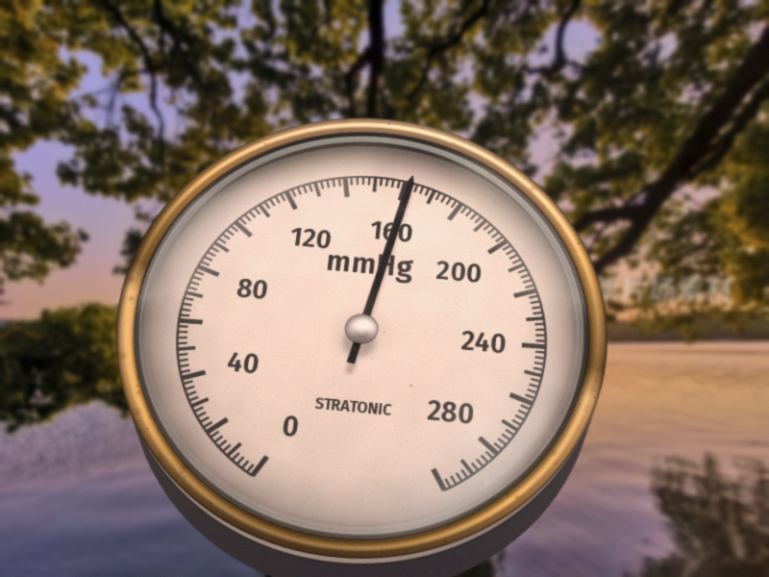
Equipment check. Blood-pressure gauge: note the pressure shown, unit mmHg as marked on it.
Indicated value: 162 mmHg
